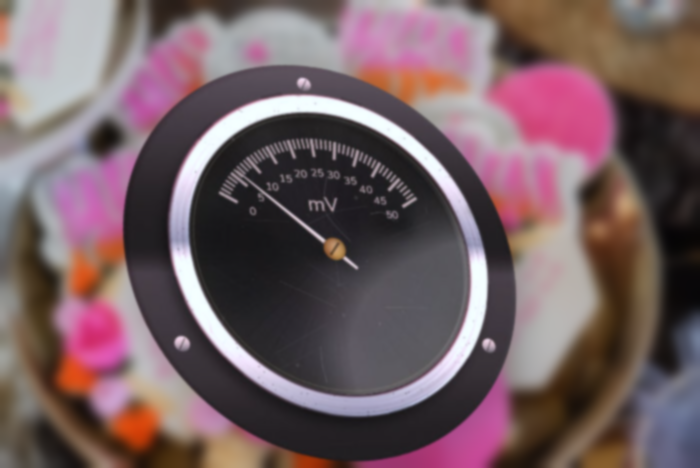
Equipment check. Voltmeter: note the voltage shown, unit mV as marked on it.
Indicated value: 5 mV
